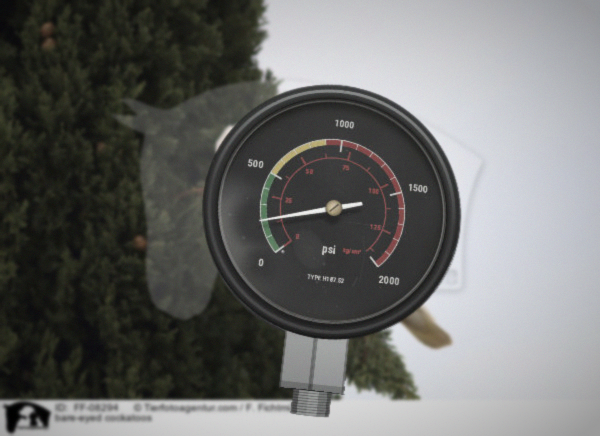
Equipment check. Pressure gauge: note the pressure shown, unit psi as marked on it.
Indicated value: 200 psi
